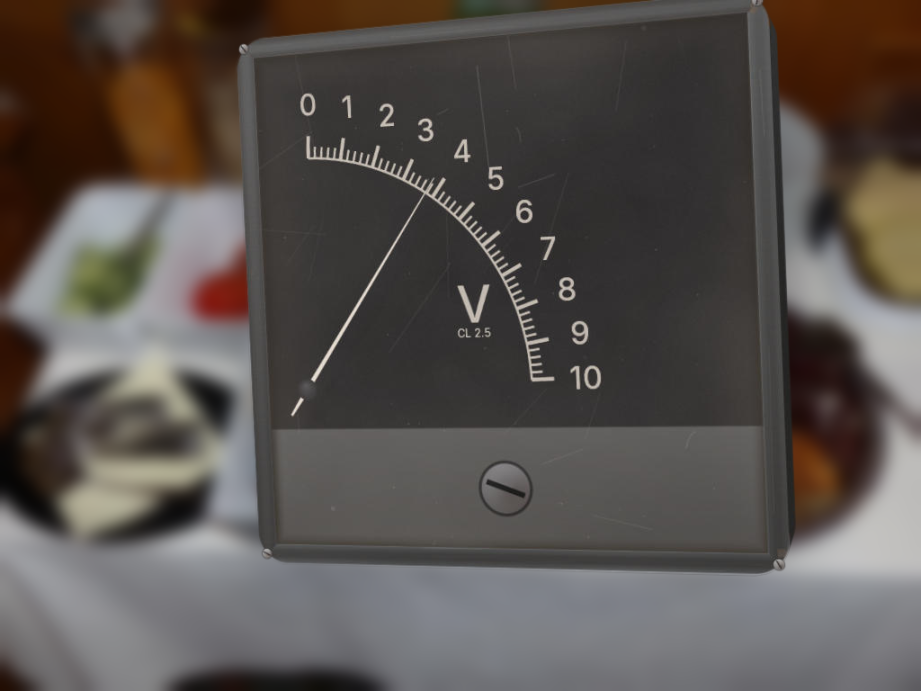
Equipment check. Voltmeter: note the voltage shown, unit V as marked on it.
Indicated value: 3.8 V
